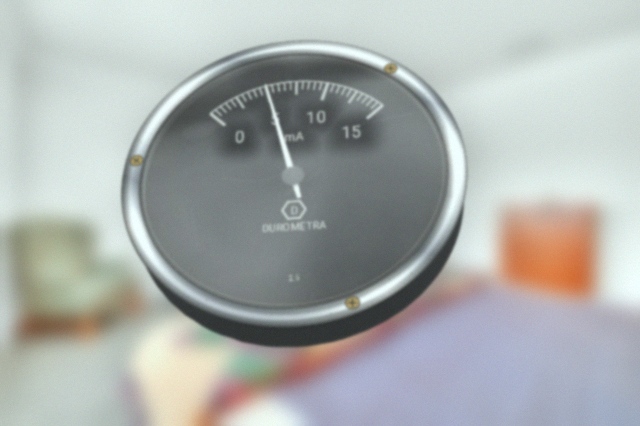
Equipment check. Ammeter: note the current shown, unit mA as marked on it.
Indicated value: 5 mA
